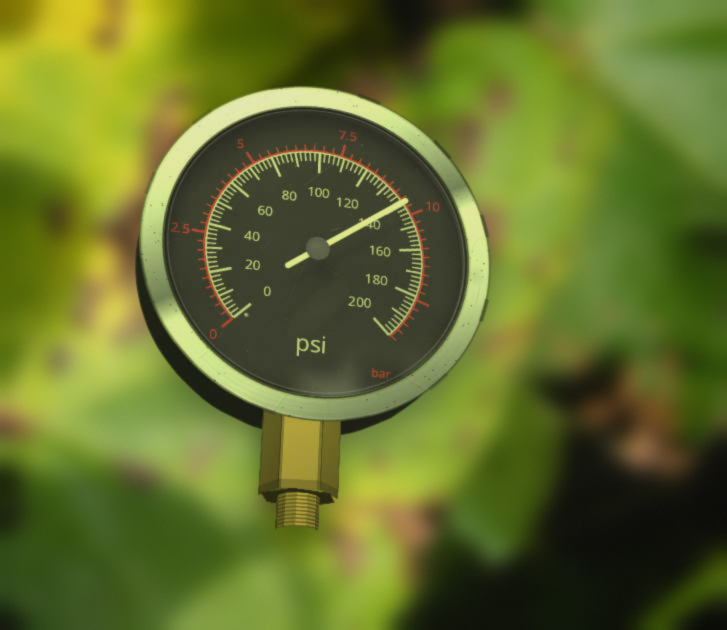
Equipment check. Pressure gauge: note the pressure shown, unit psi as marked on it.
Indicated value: 140 psi
